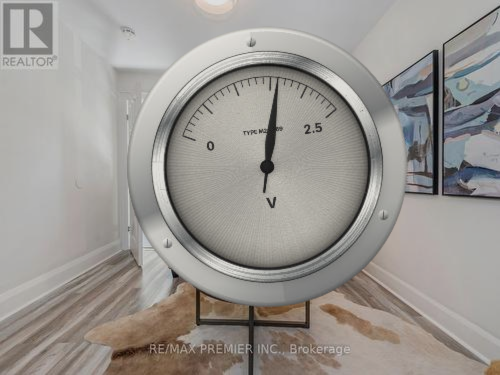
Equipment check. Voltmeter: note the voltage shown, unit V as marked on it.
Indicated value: 1.6 V
